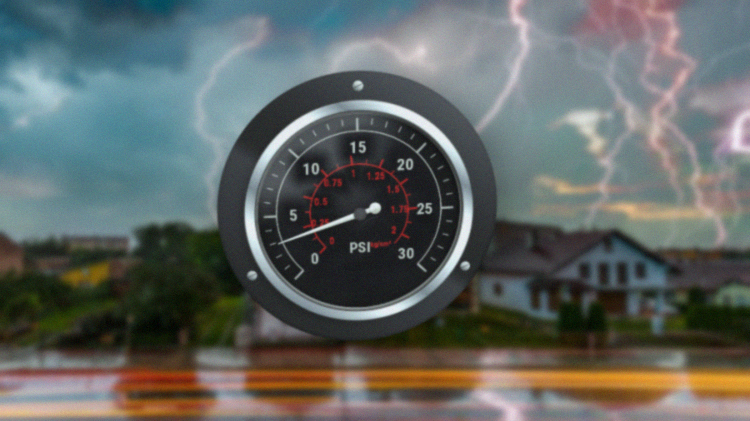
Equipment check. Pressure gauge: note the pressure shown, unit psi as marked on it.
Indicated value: 3 psi
